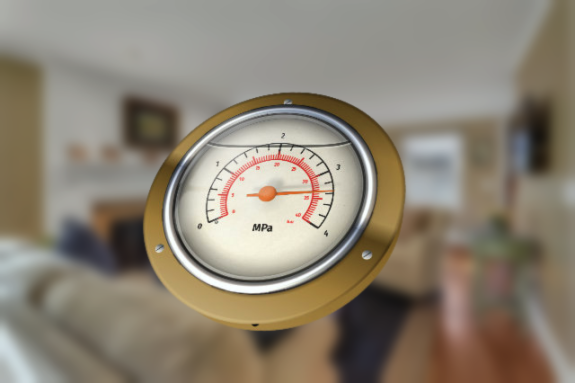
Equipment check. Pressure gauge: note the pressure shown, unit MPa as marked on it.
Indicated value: 3.4 MPa
